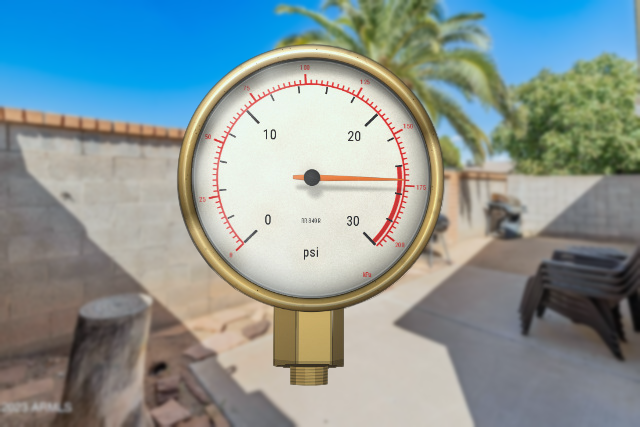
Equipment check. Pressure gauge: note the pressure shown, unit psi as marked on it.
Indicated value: 25 psi
